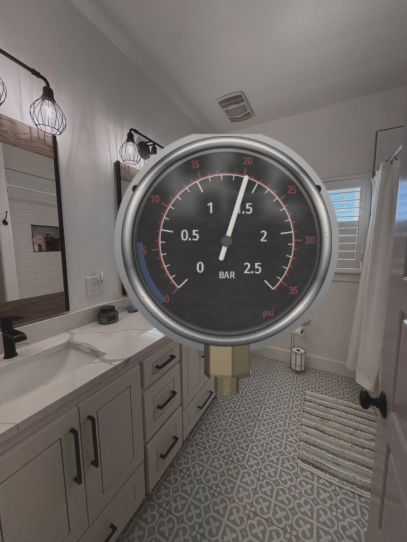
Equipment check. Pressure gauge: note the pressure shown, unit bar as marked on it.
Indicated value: 1.4 bar
